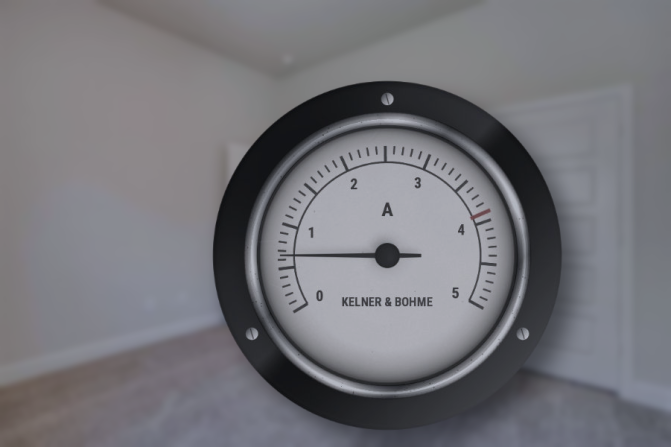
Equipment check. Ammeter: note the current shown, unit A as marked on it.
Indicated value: 0.65 A
